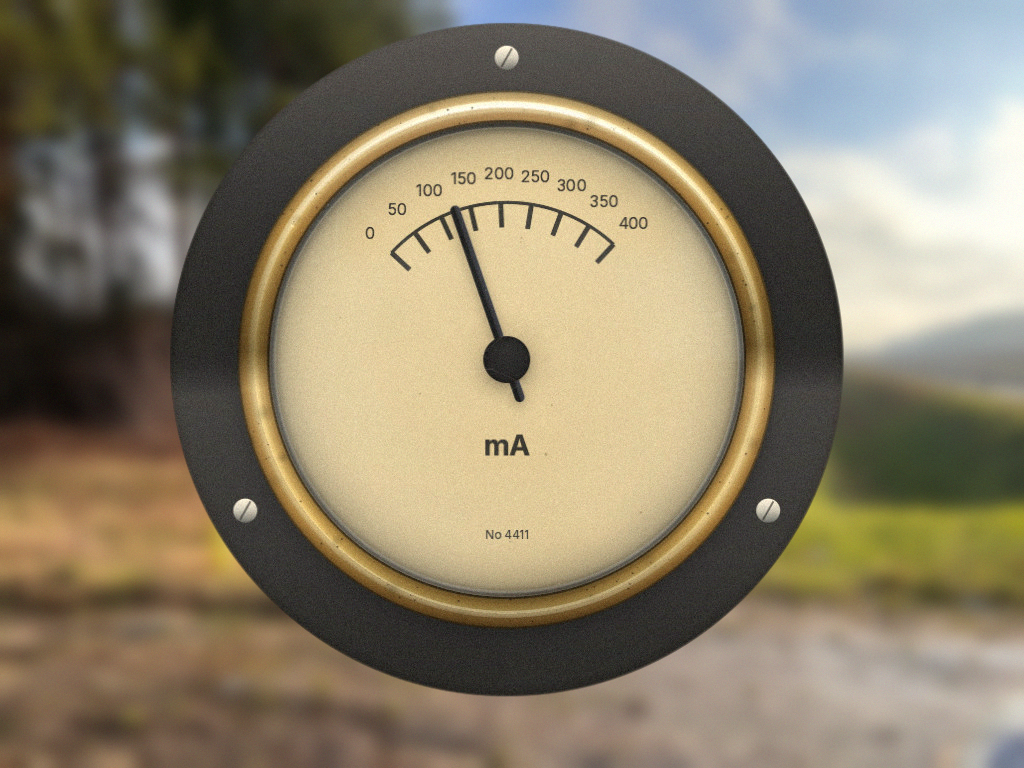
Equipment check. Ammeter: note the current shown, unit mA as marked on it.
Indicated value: 125 mA
